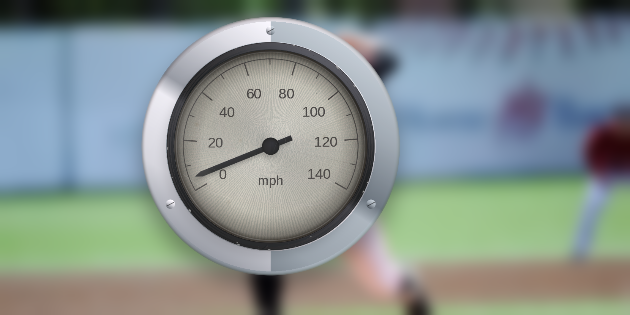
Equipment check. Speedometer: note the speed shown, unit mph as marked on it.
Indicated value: 5 mph
